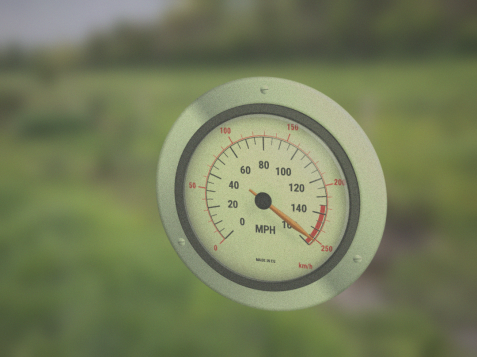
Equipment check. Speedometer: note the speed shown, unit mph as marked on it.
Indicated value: 155 mph
